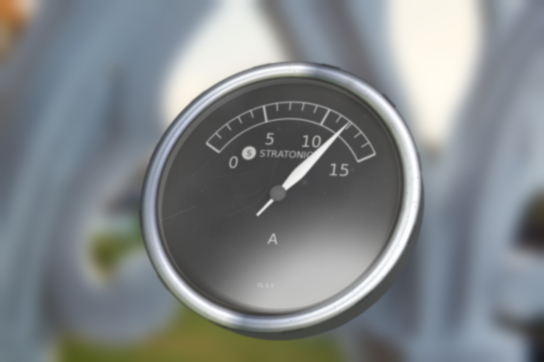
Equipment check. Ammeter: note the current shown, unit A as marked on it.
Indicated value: 12 A
